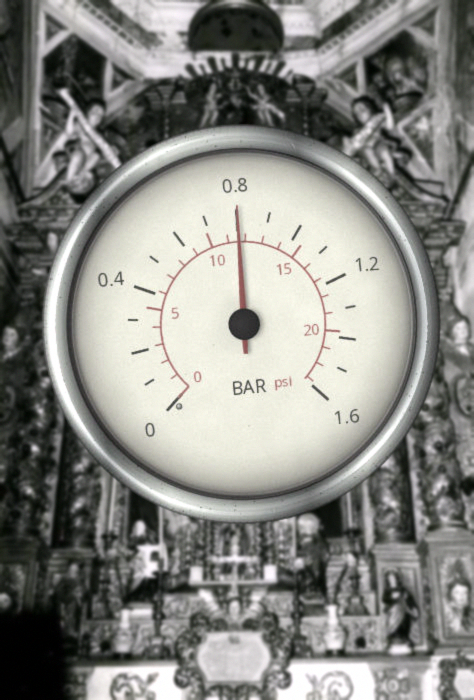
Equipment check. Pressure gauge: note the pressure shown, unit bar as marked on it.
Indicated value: 0.8 bar
